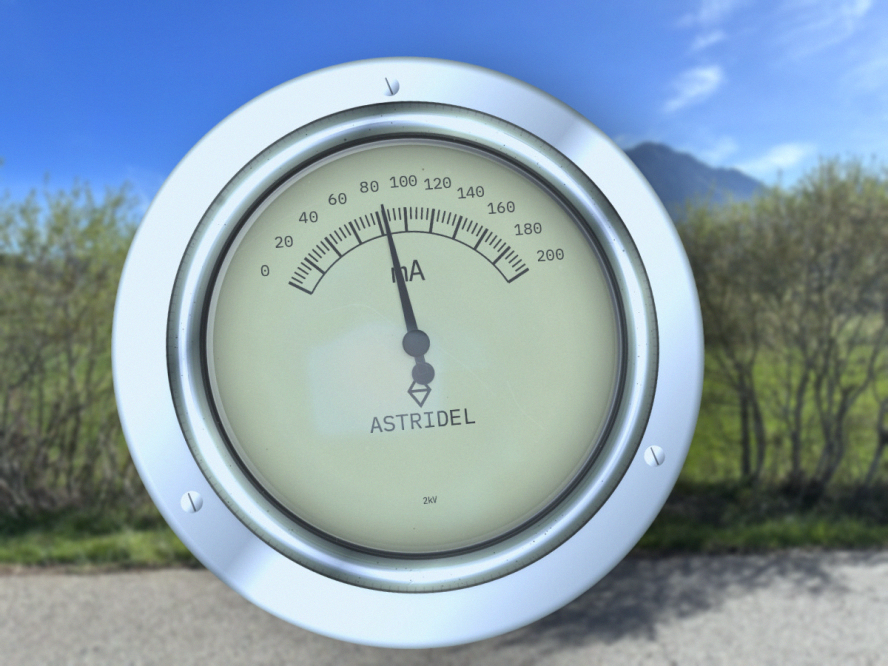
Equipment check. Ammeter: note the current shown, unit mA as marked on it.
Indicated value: 84 mA
